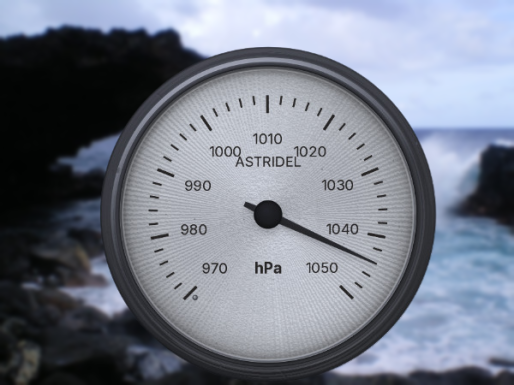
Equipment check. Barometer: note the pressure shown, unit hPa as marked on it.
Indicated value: 1044 hPa
